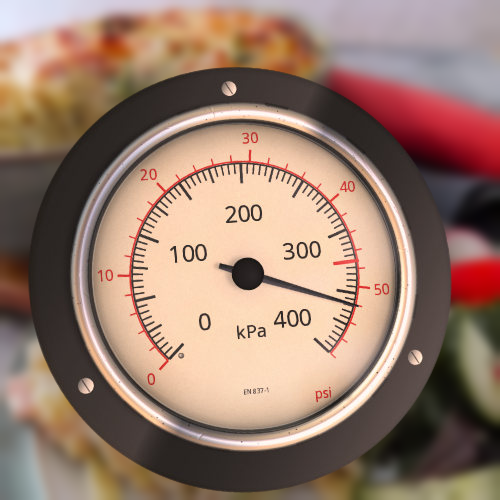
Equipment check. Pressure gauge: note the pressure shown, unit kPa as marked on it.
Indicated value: 360 kPa
